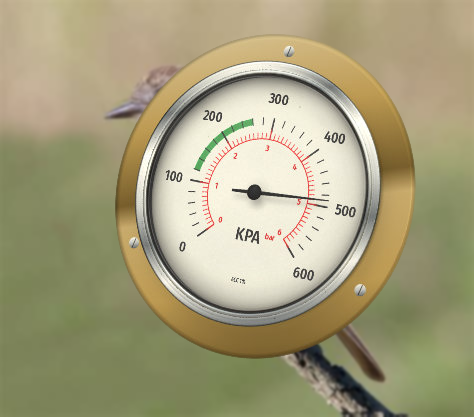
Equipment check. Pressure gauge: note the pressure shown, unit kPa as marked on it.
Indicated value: 490 kPa
